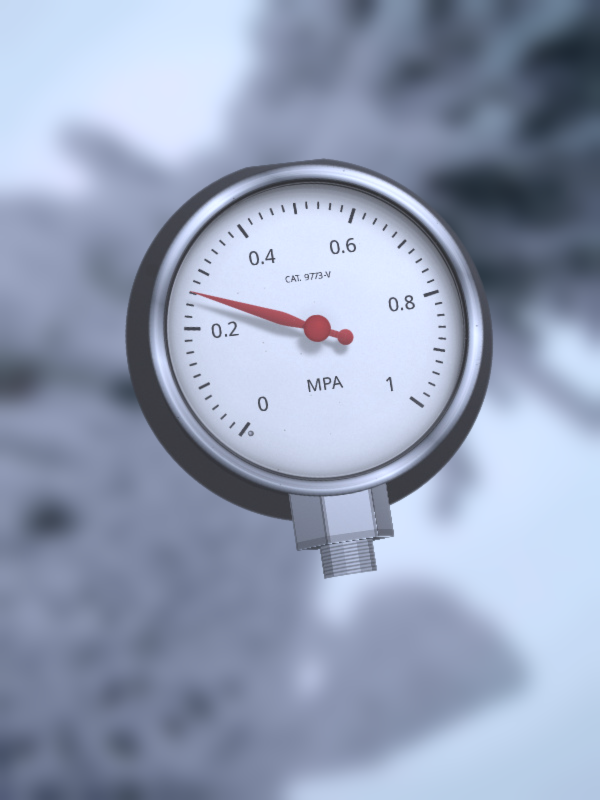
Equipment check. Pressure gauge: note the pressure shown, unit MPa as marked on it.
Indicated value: 0.26 MPa
